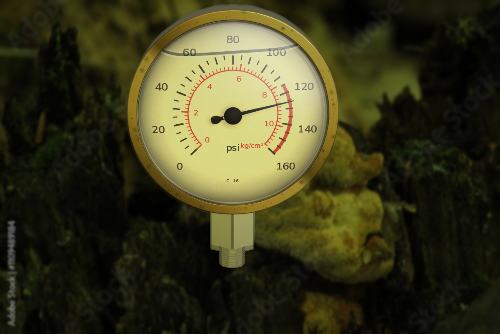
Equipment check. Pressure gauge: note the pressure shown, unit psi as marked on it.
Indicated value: 125 psi
